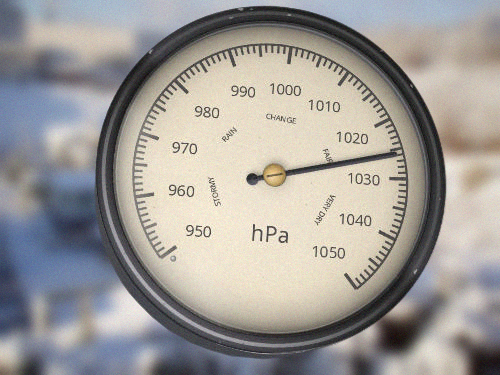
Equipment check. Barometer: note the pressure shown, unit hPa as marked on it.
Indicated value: 1026 hPa
